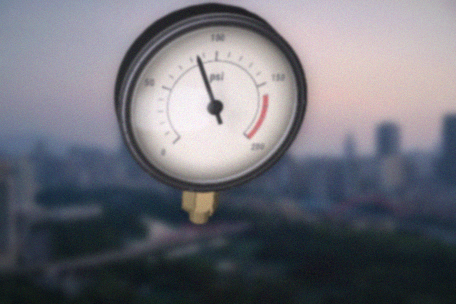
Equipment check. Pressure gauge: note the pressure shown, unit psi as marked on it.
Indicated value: 85 psi
